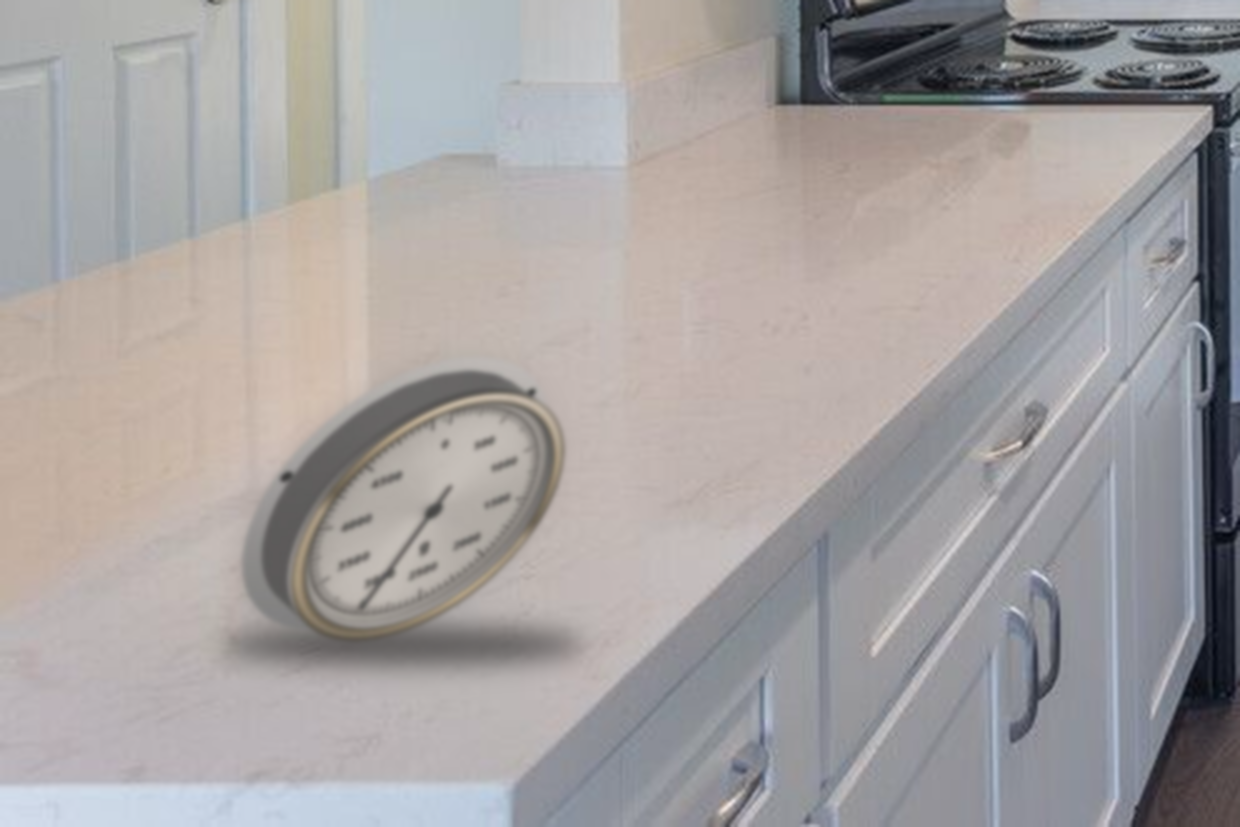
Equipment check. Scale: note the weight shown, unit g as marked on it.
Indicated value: 3000 g
